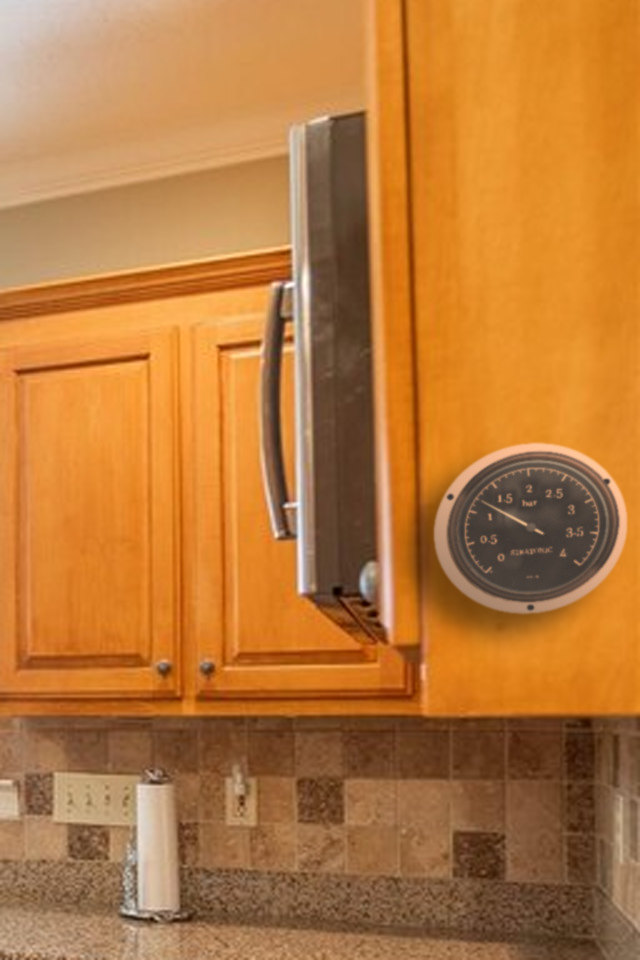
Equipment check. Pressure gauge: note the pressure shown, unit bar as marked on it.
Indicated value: 1.2 bar
